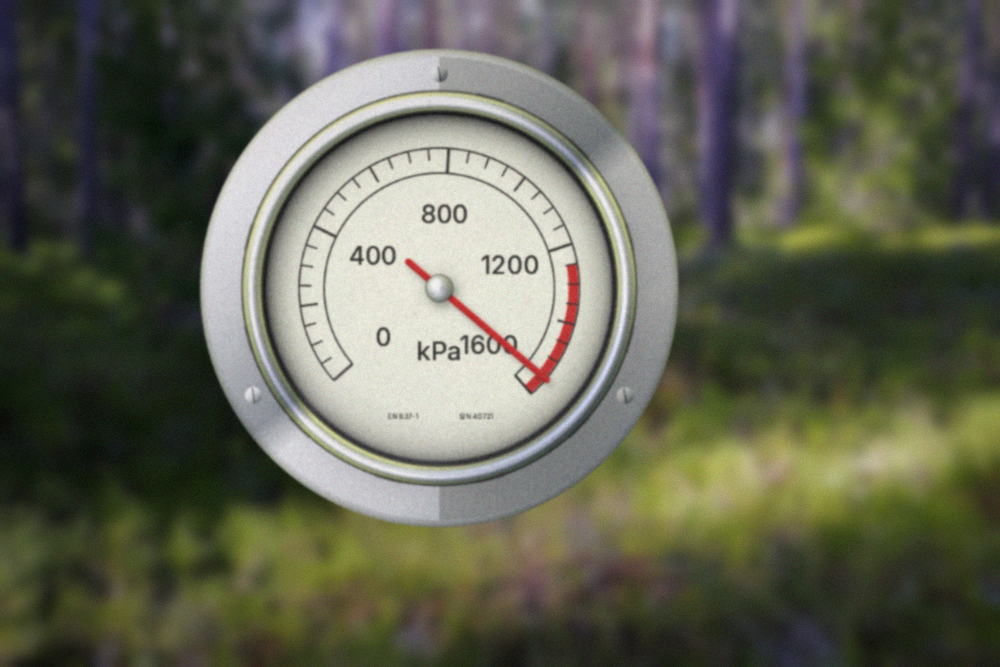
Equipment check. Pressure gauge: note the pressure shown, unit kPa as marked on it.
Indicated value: 1550 kPa
